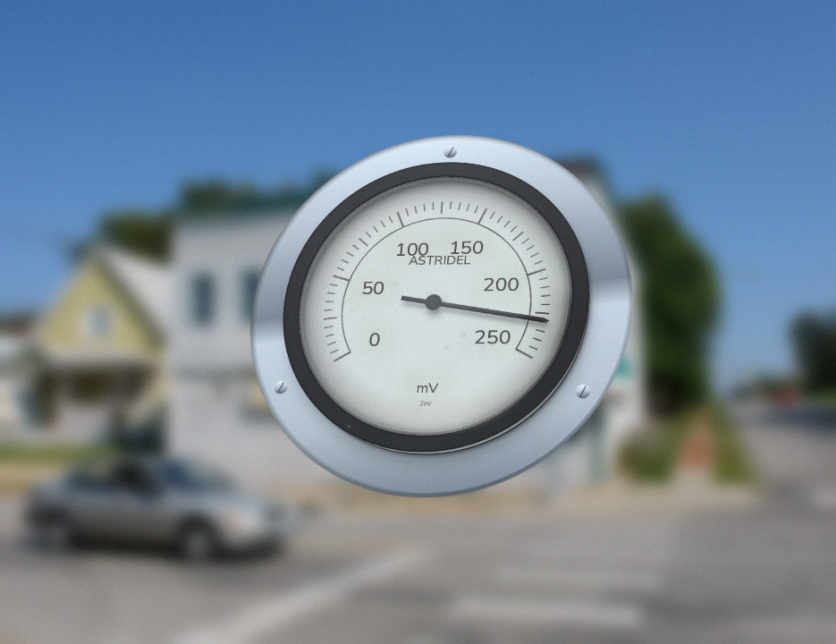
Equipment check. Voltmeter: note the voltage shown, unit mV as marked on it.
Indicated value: 230 mV
